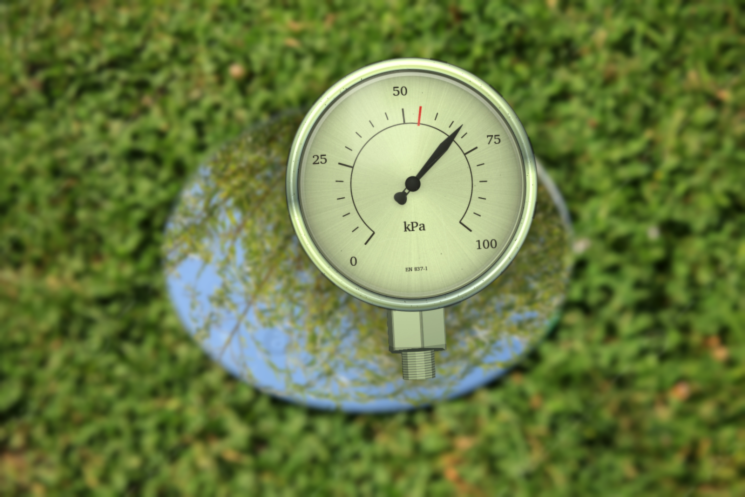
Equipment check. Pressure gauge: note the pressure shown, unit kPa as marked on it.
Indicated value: 67.5 kPa
